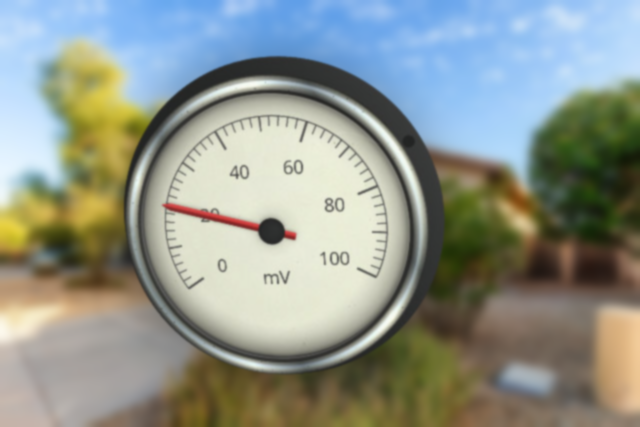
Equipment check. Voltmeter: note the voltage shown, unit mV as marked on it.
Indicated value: 20 mV
